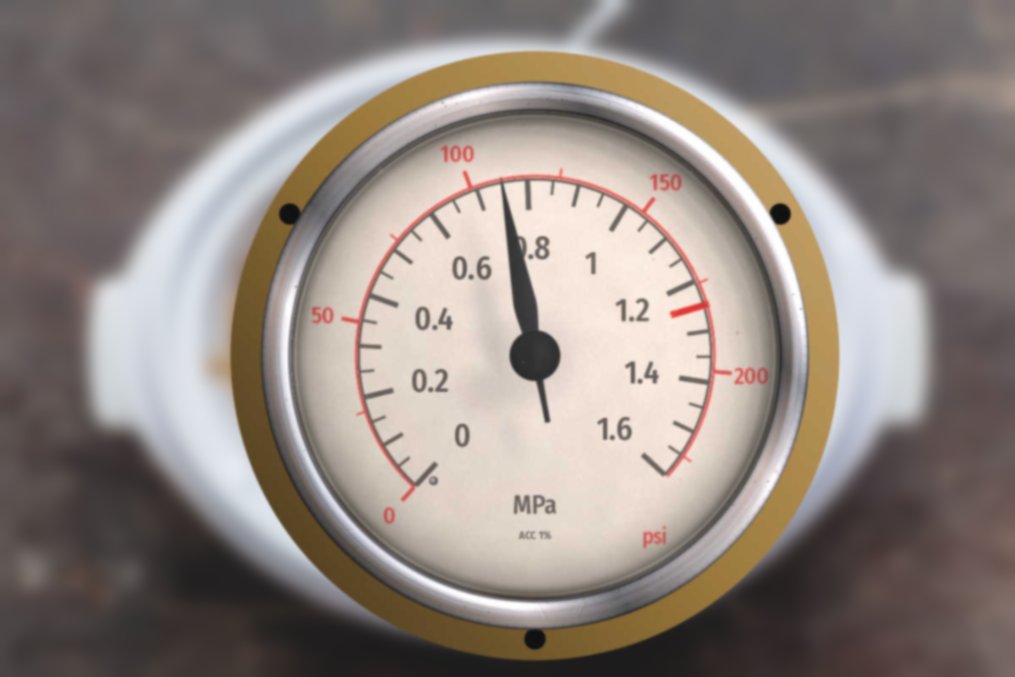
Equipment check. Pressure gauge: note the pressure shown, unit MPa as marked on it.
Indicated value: 0.75 MPa
